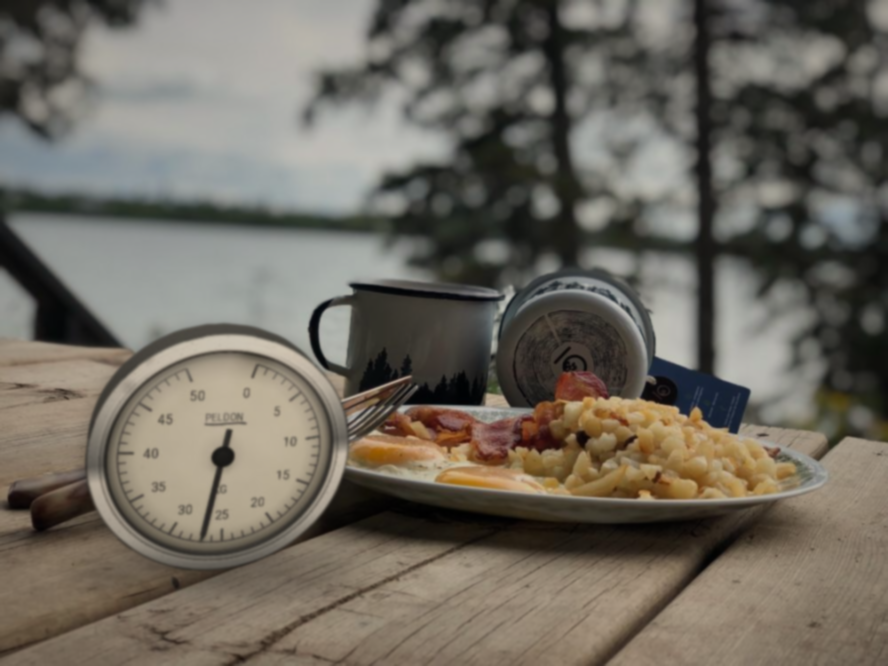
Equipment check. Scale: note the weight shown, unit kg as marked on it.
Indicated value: 27 kg
